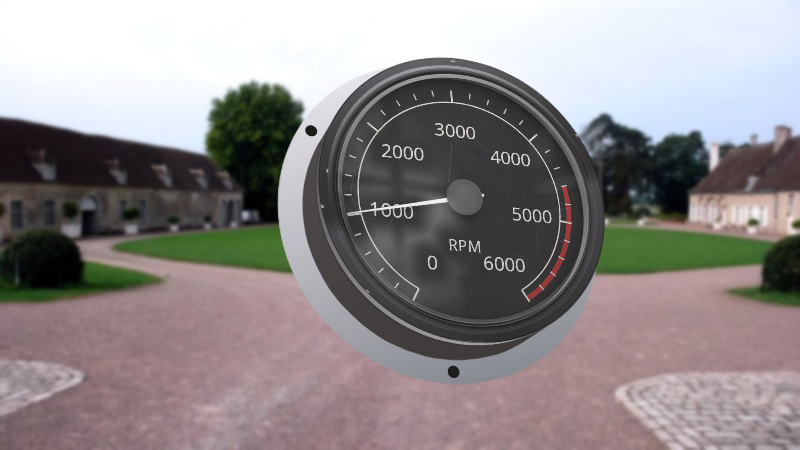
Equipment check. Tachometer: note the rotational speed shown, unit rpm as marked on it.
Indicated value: 1000 rpm
